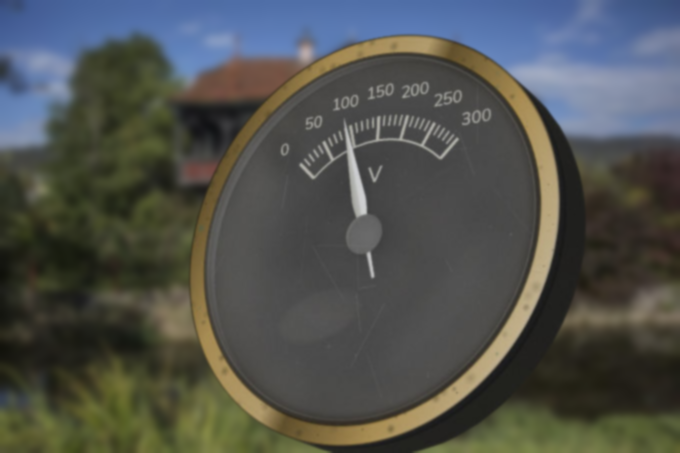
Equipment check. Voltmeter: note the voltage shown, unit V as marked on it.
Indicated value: 100 V
